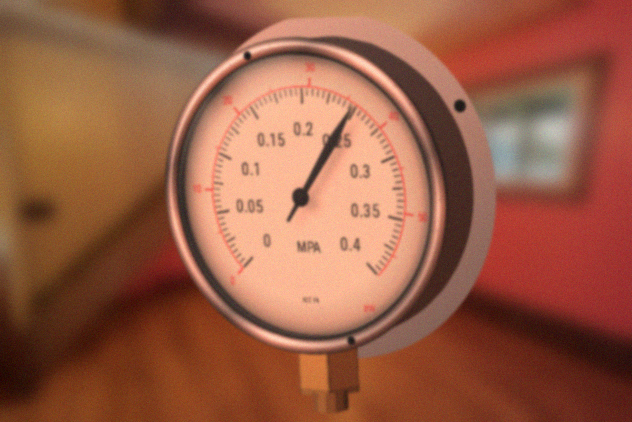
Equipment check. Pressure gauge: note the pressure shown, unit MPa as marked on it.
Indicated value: 0.25 MPa
